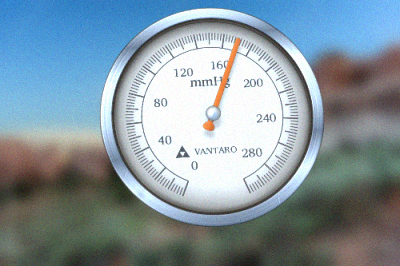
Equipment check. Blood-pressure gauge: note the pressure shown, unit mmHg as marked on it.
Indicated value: 170 mmHg
